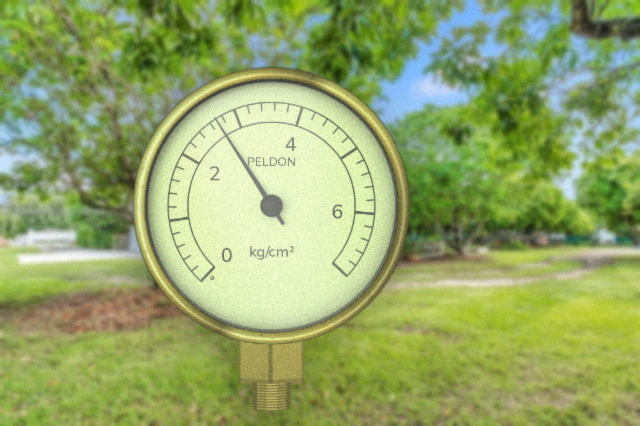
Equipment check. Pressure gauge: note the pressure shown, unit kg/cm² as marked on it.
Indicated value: 2.7 kg/cm²
